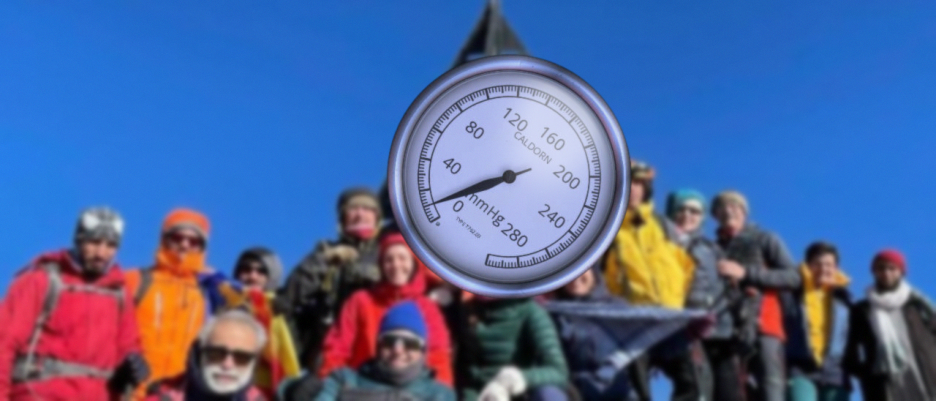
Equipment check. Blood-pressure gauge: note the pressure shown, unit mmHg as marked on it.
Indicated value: 10 mmHg
